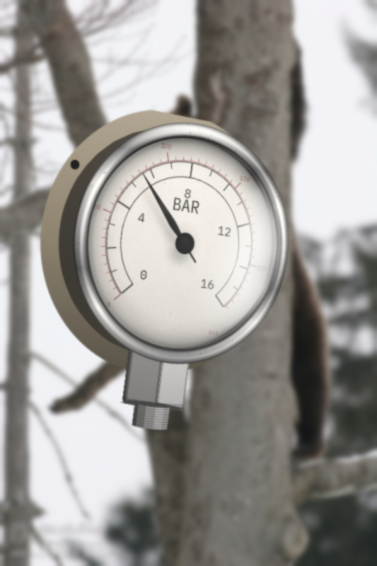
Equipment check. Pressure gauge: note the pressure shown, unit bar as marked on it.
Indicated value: 5.5 bar
